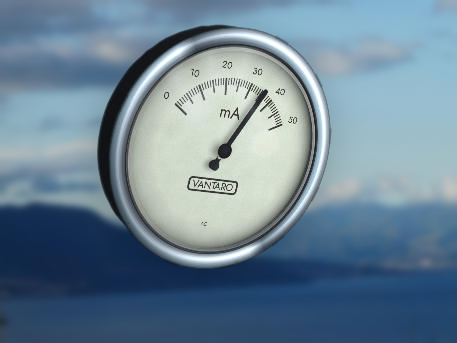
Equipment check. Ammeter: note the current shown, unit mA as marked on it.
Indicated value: 35 mA
